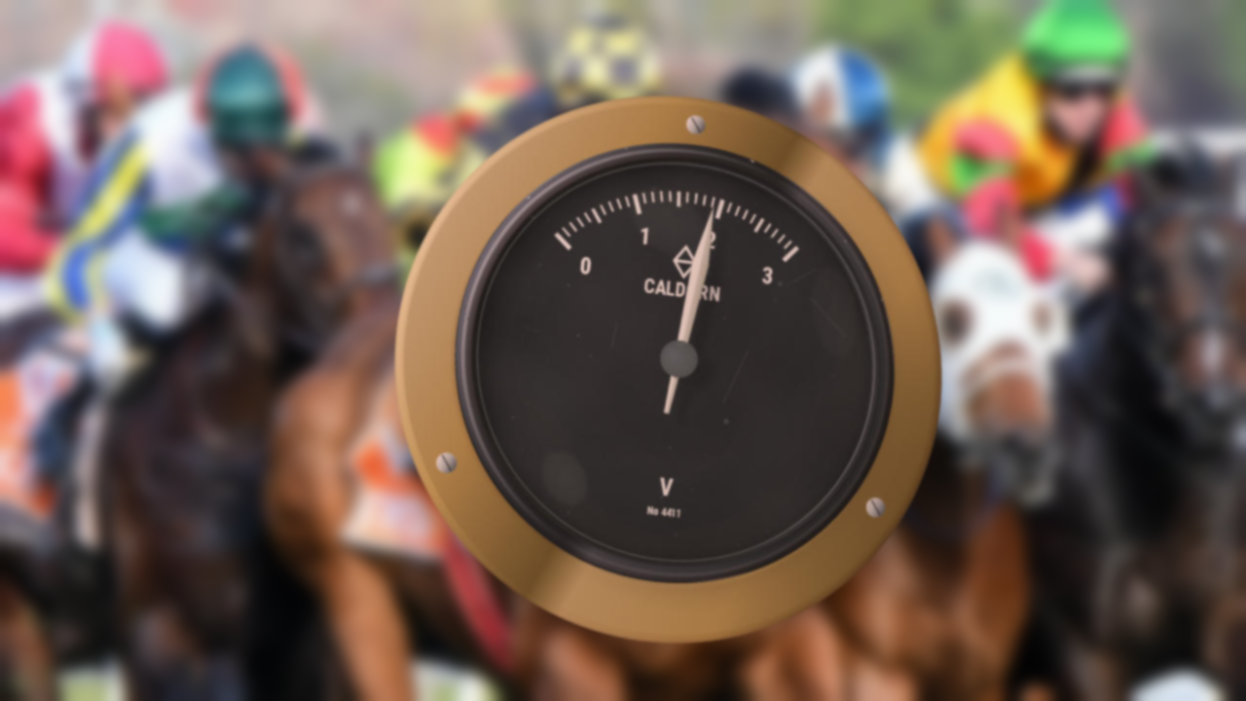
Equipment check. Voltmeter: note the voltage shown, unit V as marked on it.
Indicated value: 1.9 V
